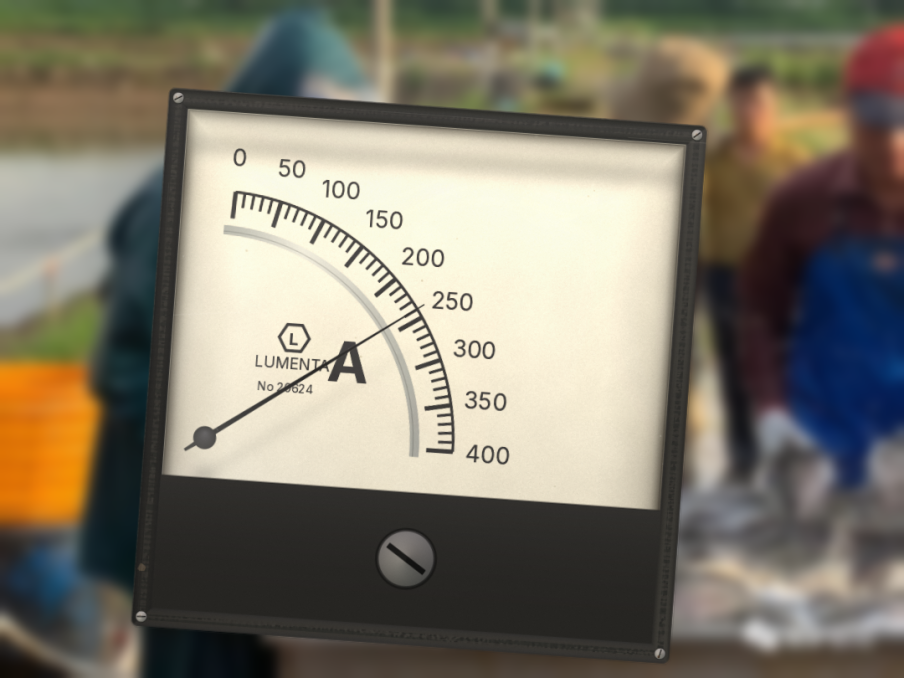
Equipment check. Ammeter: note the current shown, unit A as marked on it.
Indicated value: 240 A
